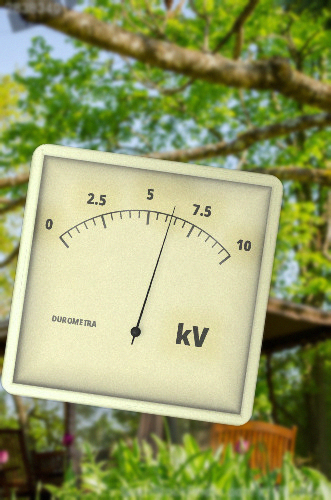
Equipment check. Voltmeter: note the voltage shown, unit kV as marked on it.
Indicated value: 6.25 kV
